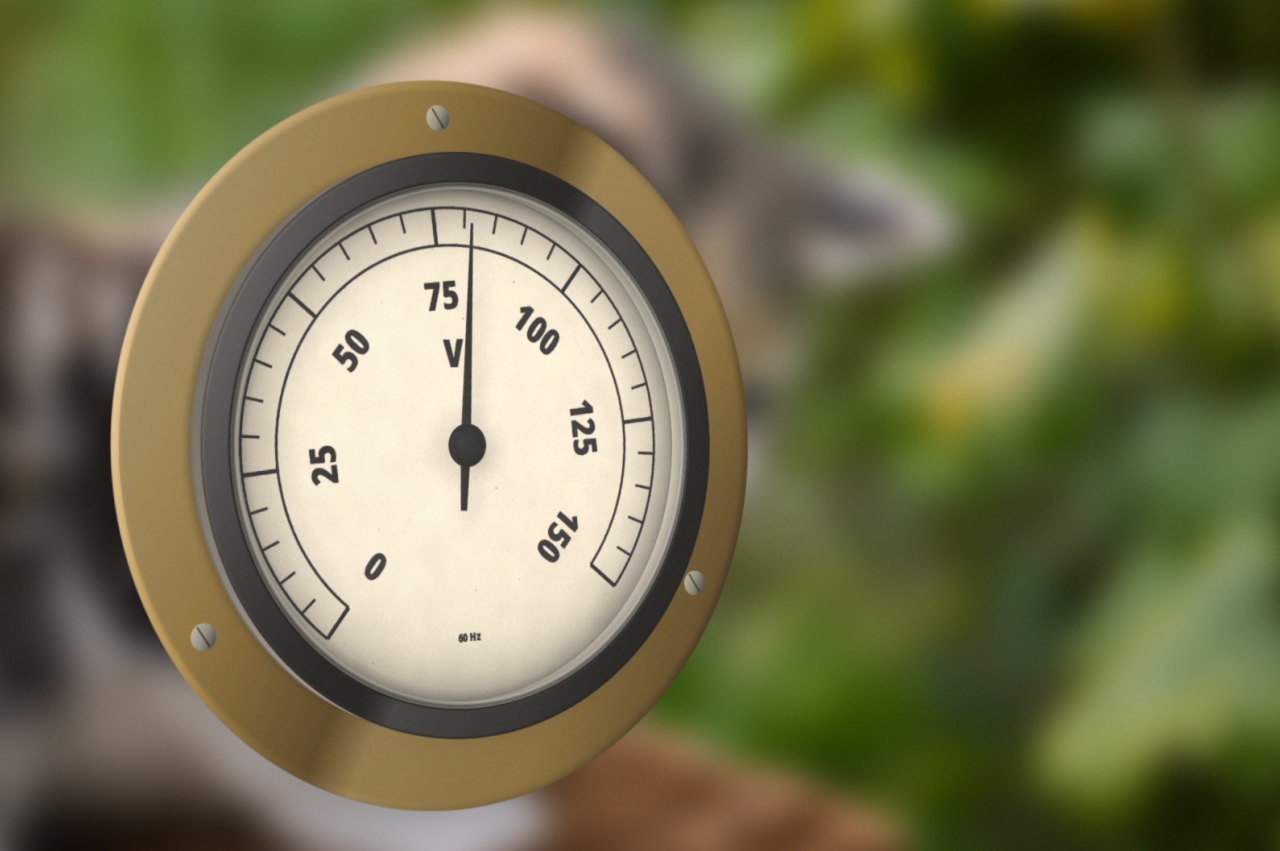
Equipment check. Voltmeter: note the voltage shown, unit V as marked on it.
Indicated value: 80 V
